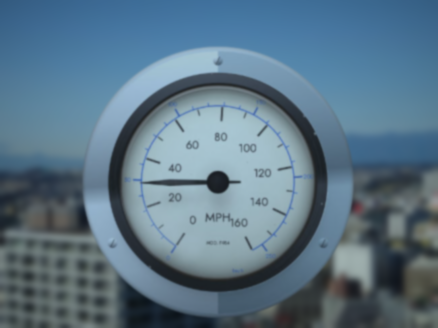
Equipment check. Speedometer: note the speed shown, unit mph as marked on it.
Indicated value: 30 mph
